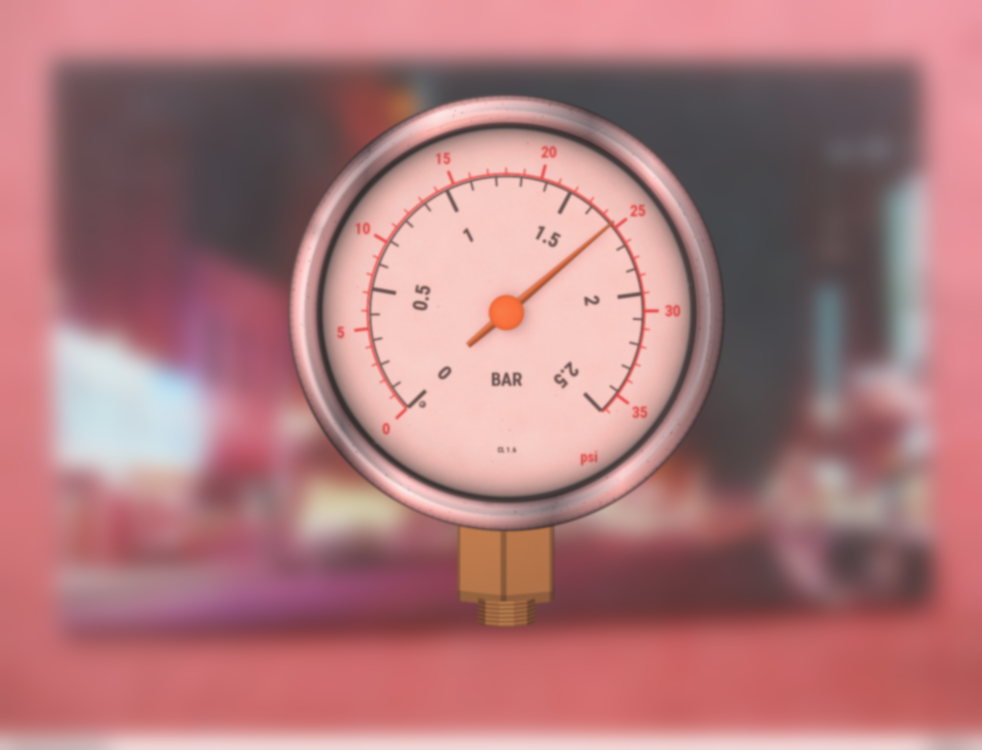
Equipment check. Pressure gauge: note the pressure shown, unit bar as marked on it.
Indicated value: 1.7 bar
